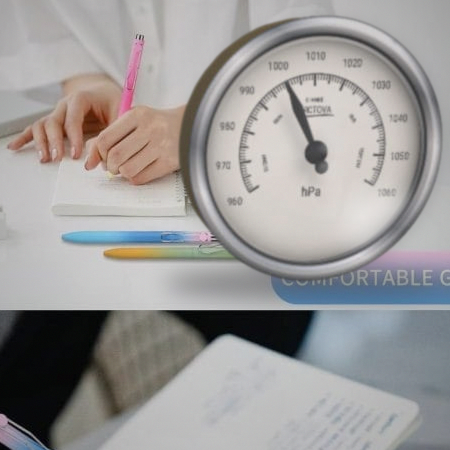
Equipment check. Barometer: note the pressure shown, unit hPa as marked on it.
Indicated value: 1000 hPa
